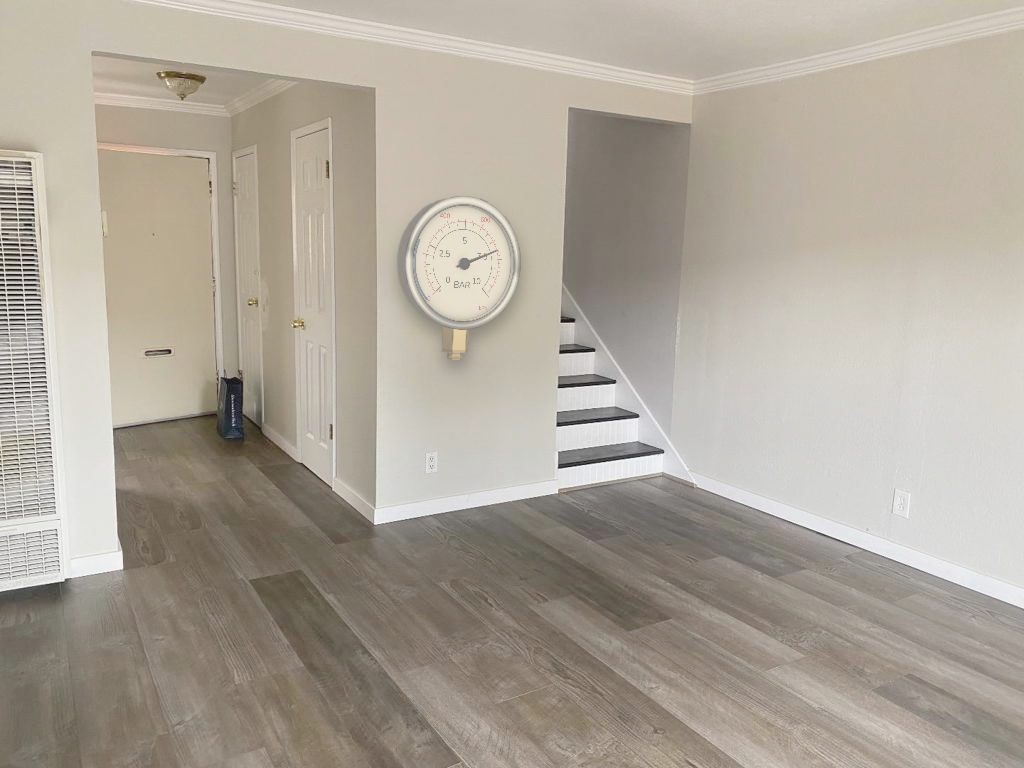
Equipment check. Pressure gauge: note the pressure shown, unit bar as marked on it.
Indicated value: 7.5 bar
